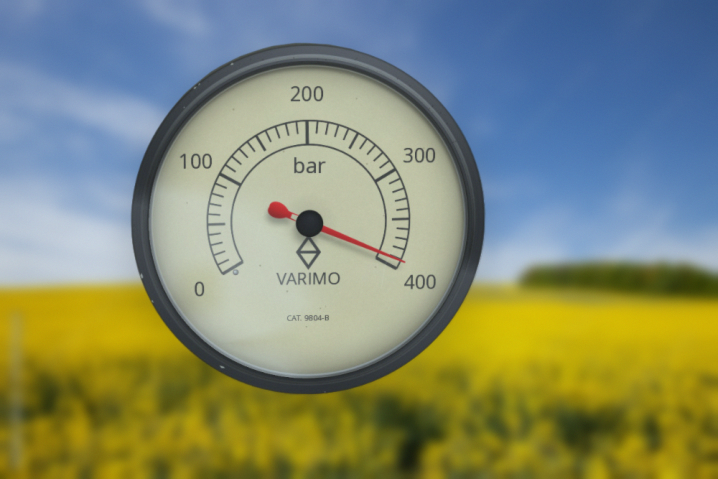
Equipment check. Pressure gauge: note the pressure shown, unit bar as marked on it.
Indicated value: 390 bar
